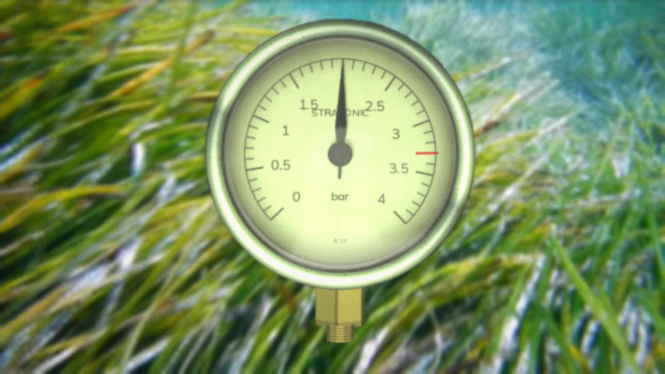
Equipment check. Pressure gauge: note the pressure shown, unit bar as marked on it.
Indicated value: 2 bar
